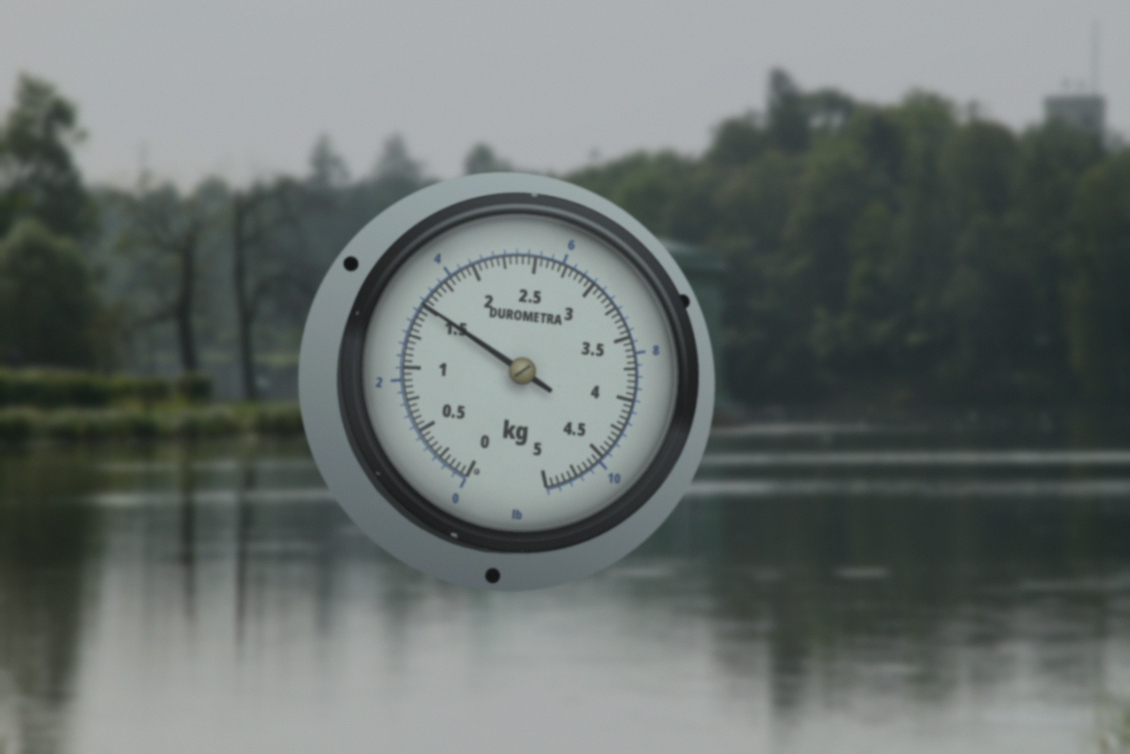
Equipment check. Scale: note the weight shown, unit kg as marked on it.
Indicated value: 1.5 kg
